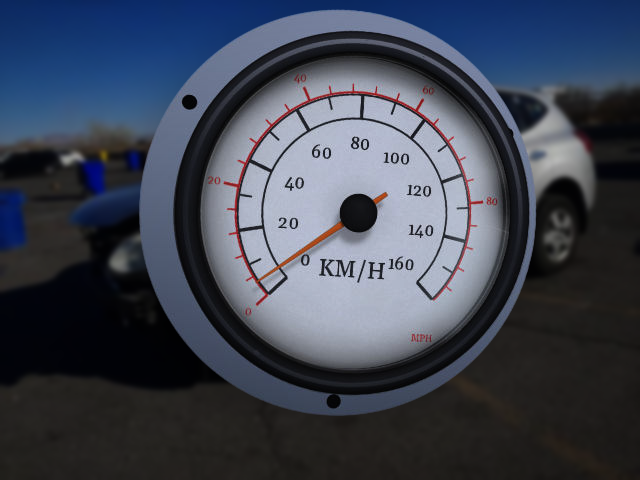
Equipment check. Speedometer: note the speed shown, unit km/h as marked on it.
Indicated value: 5 km/h
